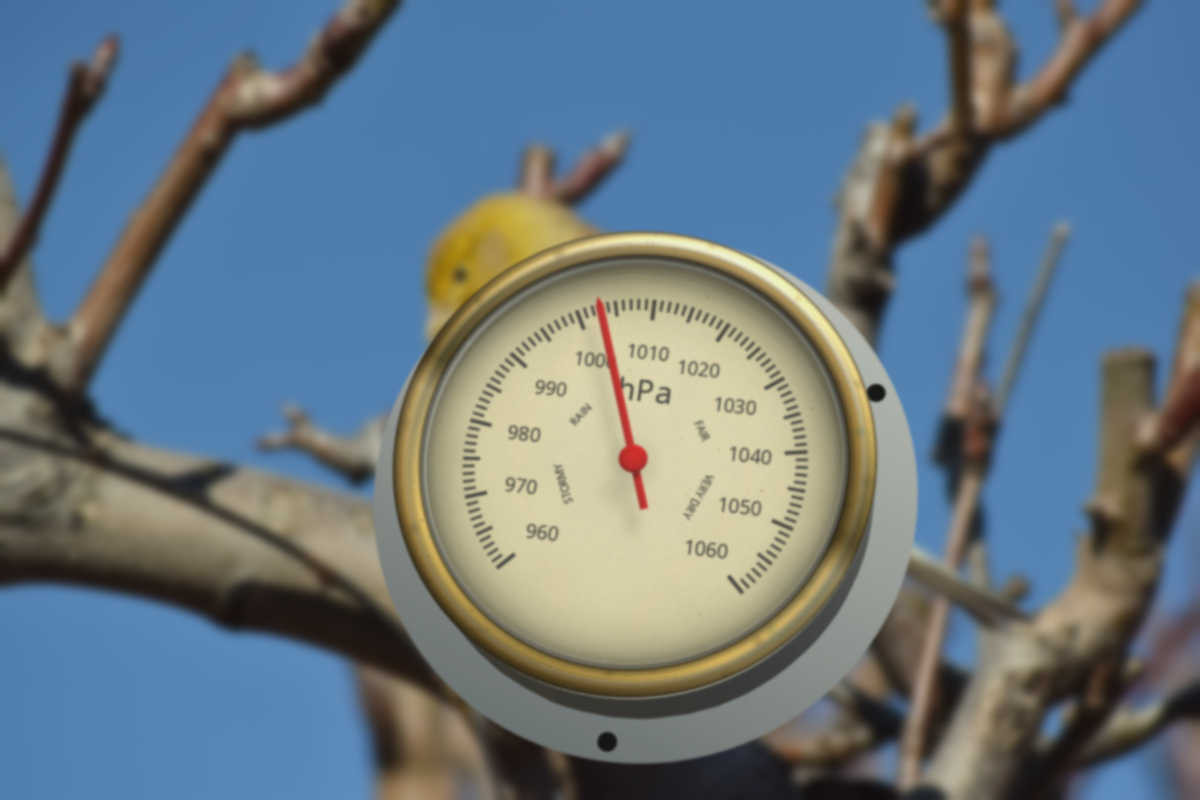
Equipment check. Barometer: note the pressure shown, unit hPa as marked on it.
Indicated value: 1003 hPa
